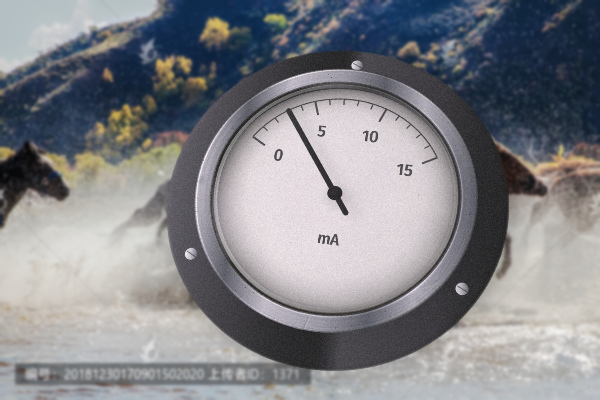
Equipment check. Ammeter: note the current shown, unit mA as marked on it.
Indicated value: 3 mA
